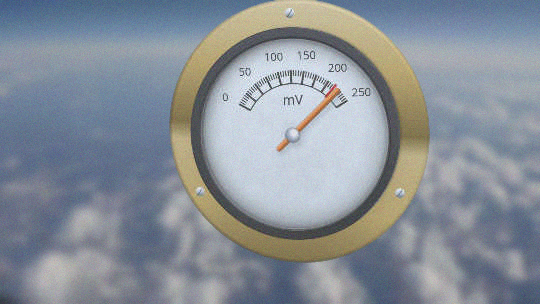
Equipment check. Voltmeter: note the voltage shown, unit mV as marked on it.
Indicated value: 225 mV
